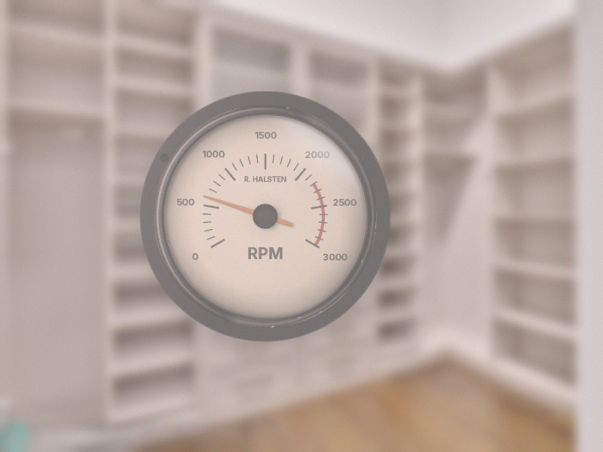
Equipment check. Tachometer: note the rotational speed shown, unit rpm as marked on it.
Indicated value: 600 rpm
